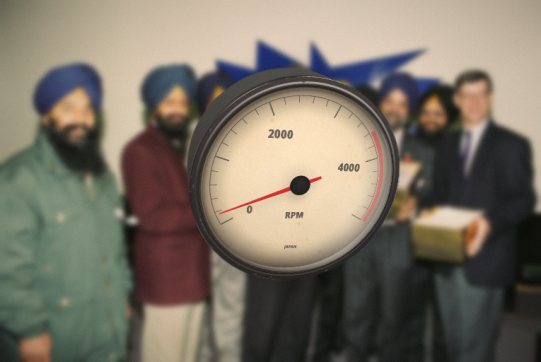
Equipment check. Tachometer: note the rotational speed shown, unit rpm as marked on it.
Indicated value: 200 rpm
